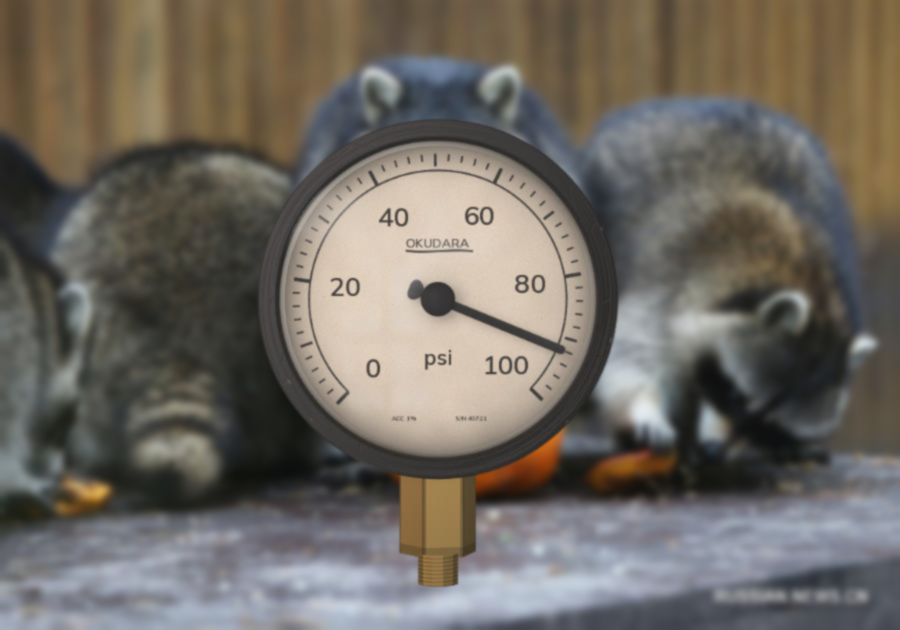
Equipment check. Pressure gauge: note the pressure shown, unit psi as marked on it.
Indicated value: 92 psi
